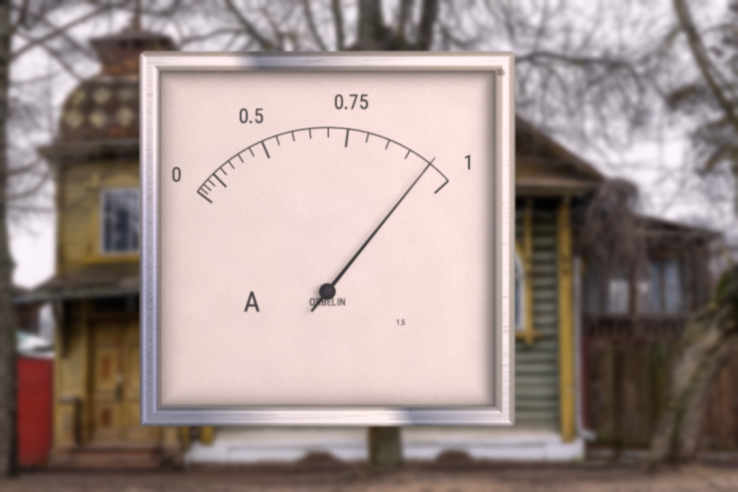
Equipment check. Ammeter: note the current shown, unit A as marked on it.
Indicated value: 0.95 A
